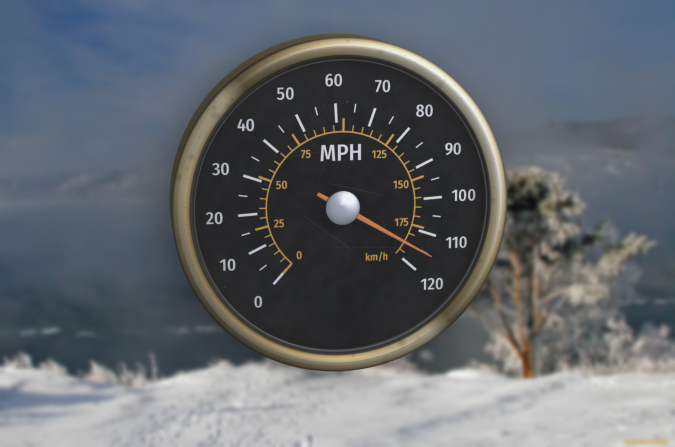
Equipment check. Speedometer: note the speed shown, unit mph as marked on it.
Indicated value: 115 mph
